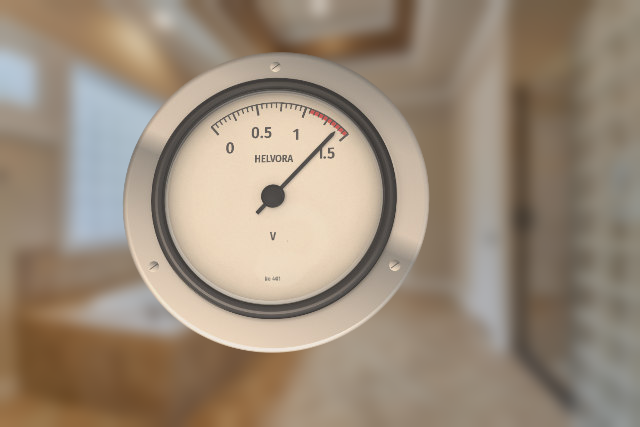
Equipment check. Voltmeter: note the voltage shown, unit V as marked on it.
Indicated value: 1.4 V
